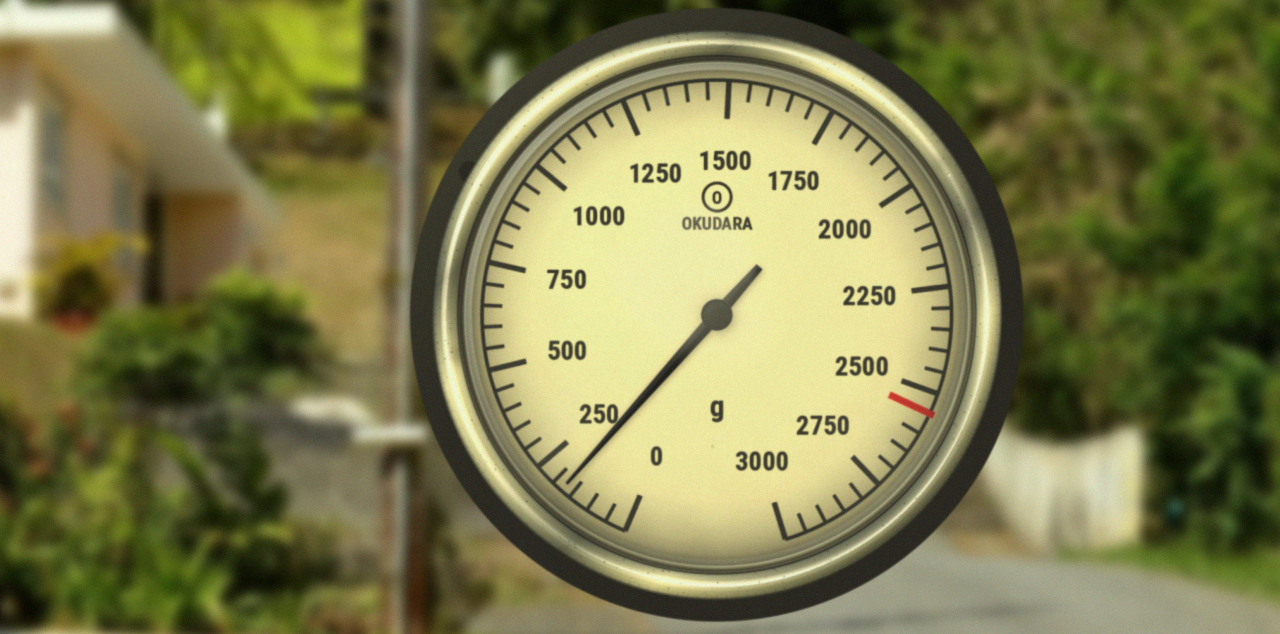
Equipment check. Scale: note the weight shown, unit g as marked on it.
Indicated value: 175 g
